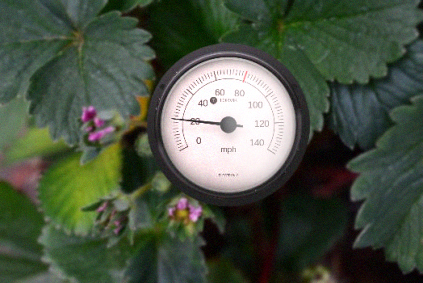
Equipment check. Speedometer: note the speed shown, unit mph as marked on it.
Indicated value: 20 mph
